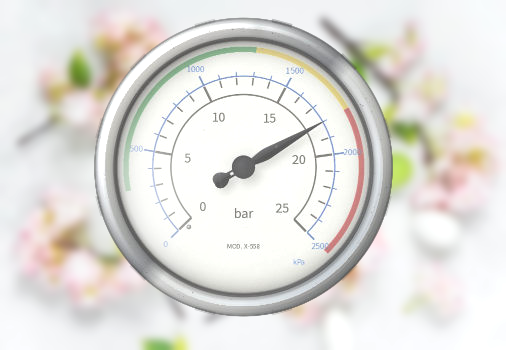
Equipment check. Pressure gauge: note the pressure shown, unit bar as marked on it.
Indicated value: 18 bar
